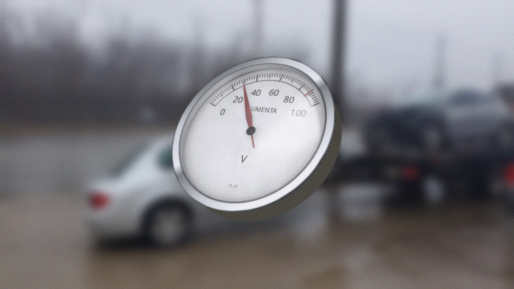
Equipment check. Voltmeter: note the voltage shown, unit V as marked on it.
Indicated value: 30 V
